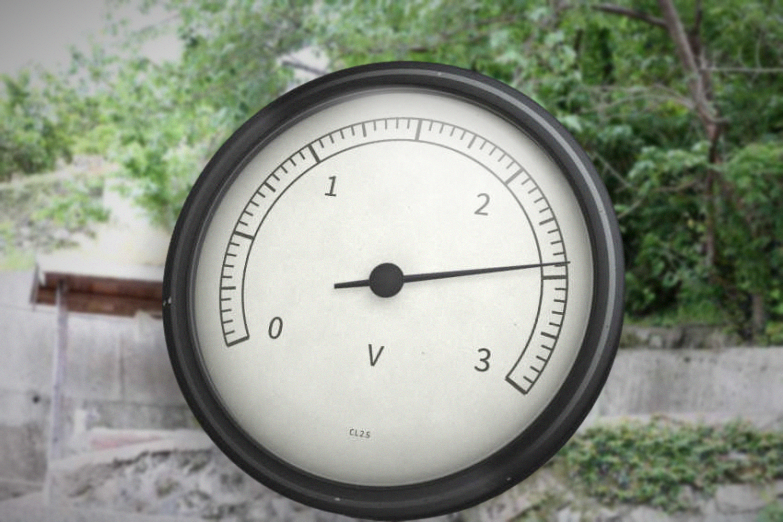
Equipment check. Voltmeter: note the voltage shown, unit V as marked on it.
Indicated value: 2.45 V
